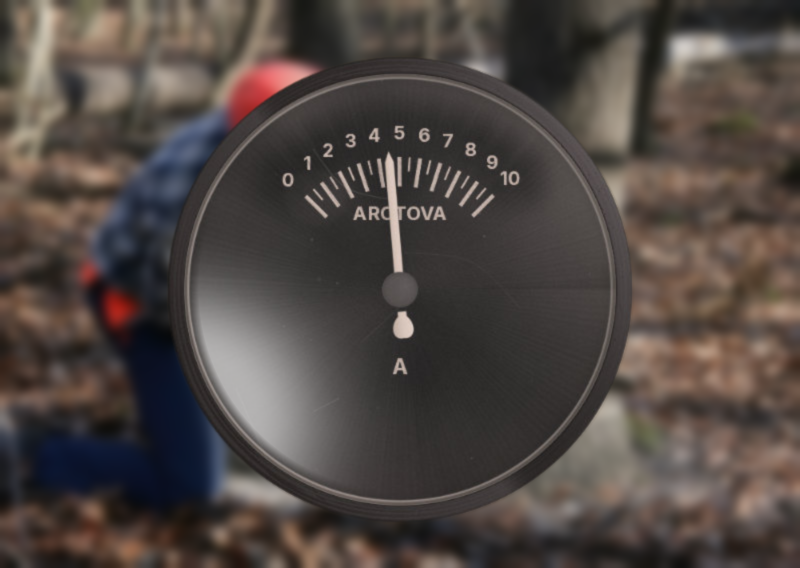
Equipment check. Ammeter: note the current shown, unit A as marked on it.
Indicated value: 4.5 A
